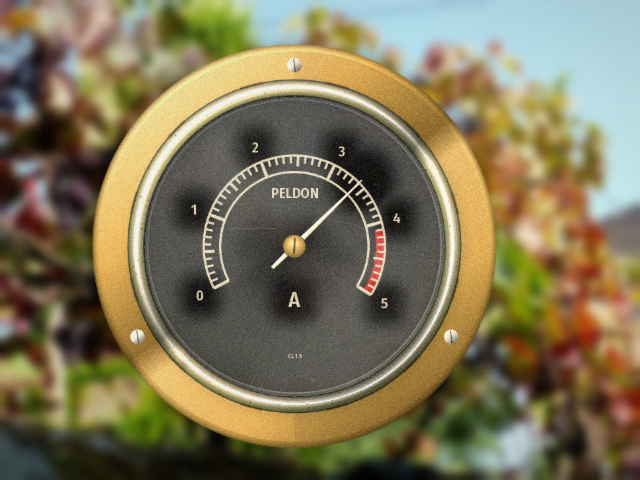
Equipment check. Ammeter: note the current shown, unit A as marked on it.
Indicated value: 3.4 A
